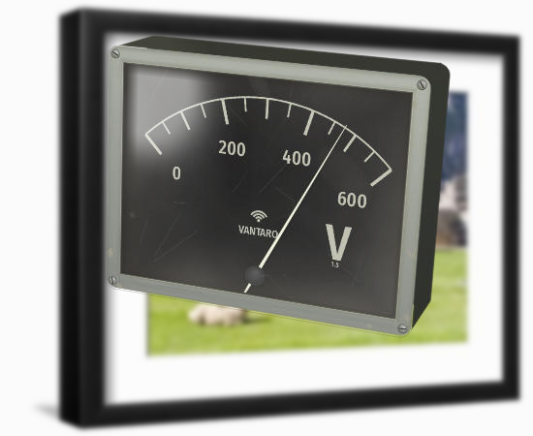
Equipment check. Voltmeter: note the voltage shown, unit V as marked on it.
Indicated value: 475 V
